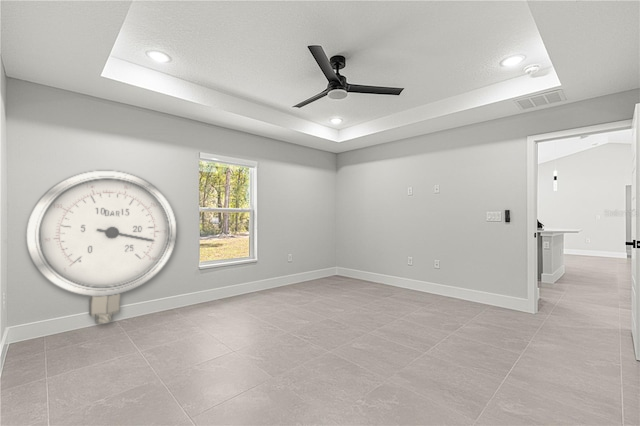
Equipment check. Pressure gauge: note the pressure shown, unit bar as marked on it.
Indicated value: 22 bar
